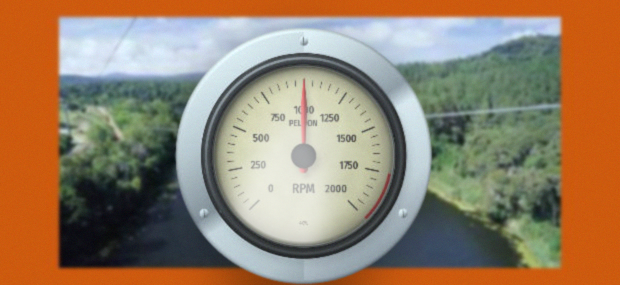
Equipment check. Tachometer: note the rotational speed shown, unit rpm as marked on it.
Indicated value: 1000 rpm
